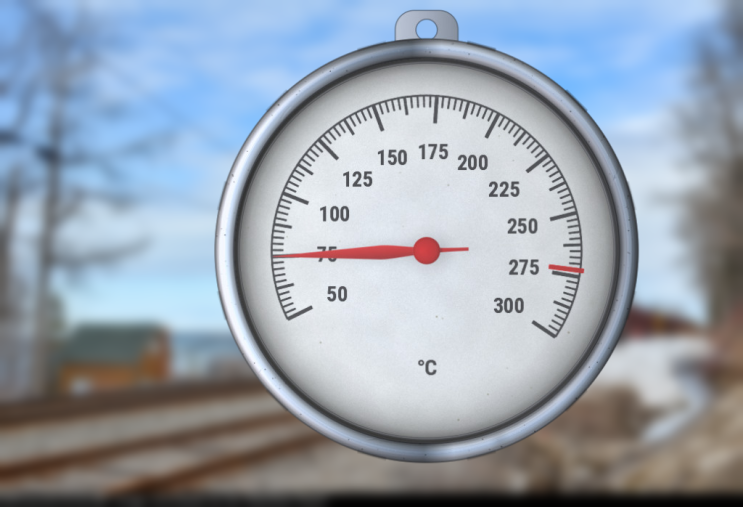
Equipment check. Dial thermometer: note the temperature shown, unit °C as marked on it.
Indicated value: 75 °C
